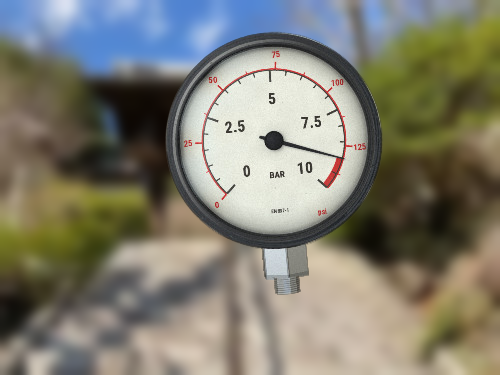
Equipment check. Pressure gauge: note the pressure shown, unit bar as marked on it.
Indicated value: 9 bar
